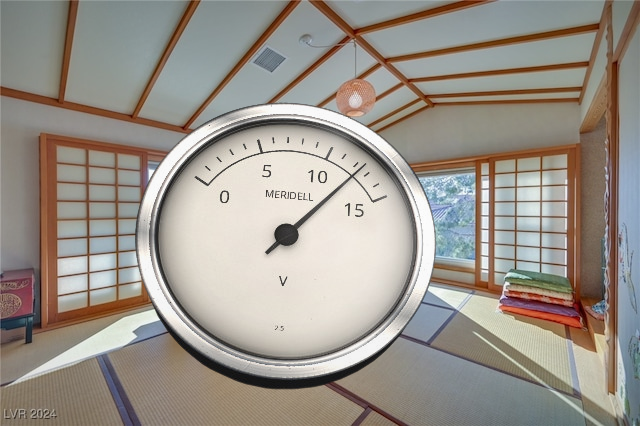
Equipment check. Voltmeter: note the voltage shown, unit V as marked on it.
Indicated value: 12.5 V
